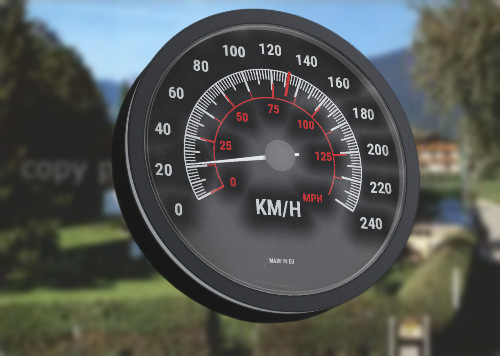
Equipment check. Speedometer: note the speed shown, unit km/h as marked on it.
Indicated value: 20 km/h
